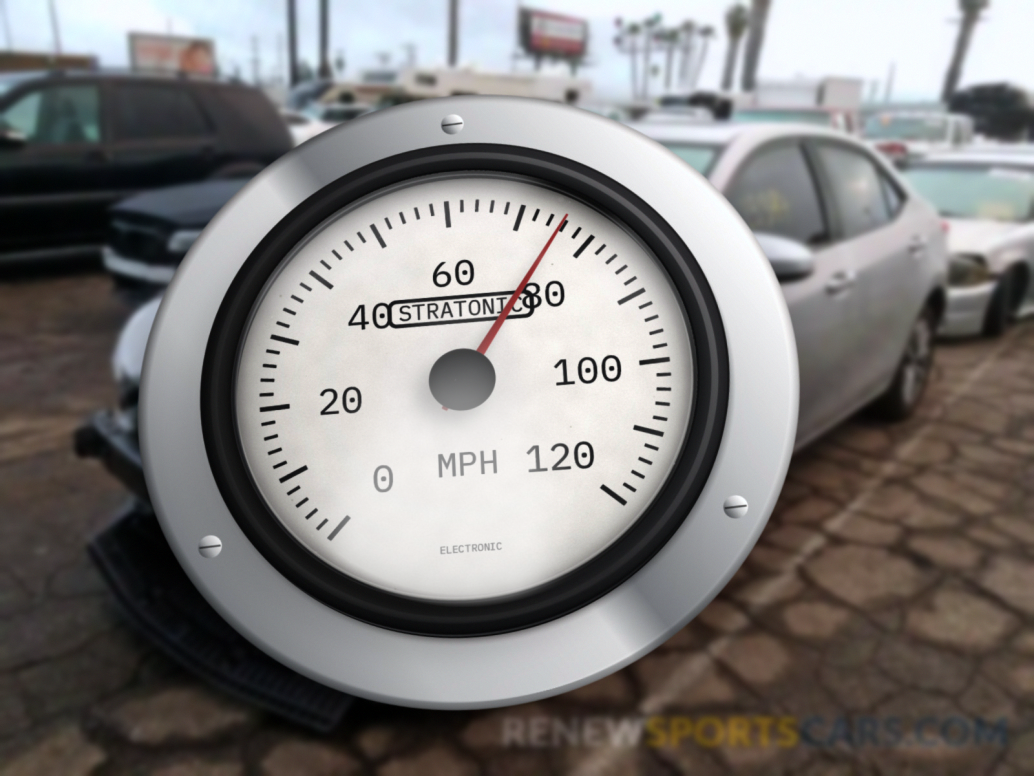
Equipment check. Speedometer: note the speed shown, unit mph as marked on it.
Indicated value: 76 mph
